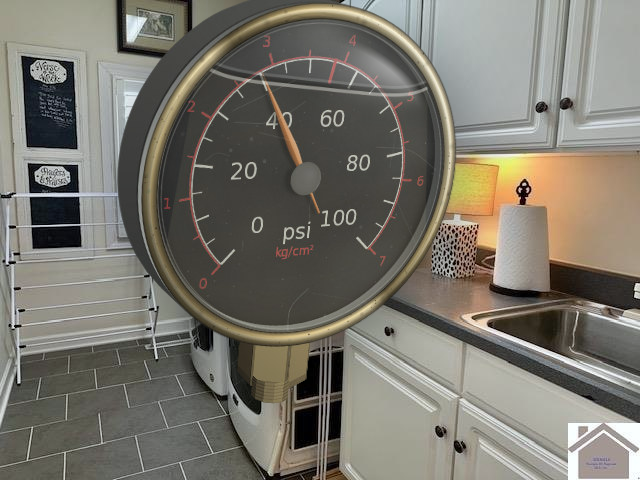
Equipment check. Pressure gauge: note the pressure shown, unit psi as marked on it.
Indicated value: 40 psi
